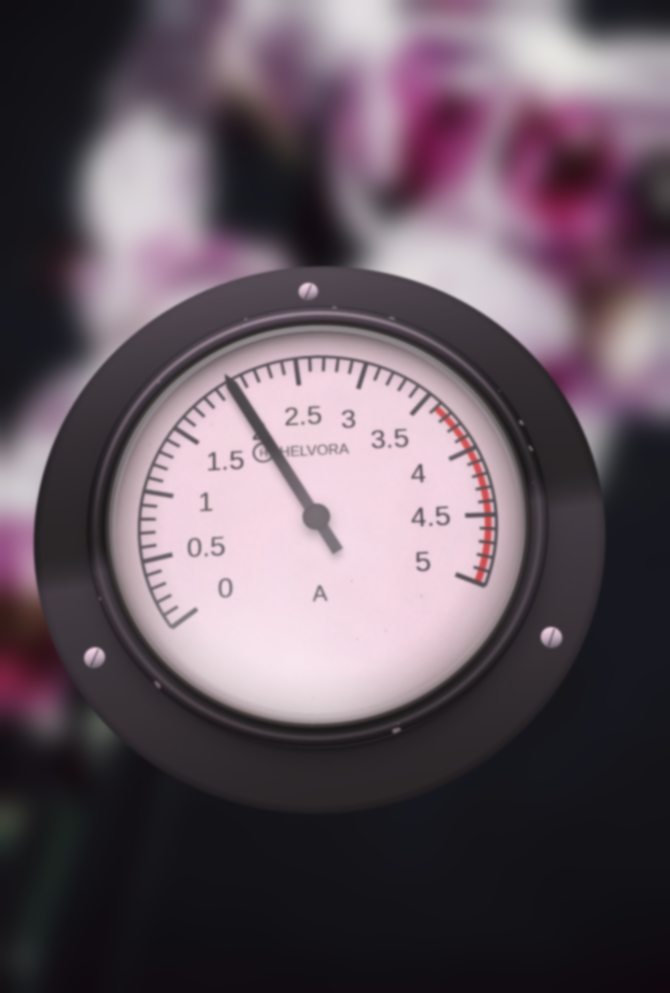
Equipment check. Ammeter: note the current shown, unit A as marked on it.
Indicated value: 2 A
